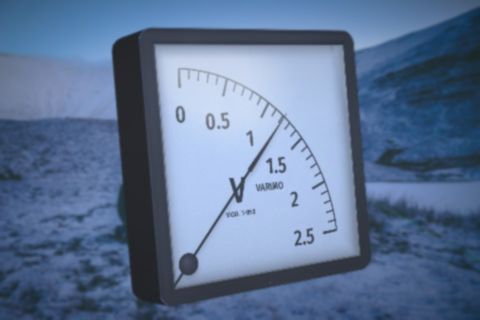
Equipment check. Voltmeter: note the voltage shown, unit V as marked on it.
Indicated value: 1.2 V
